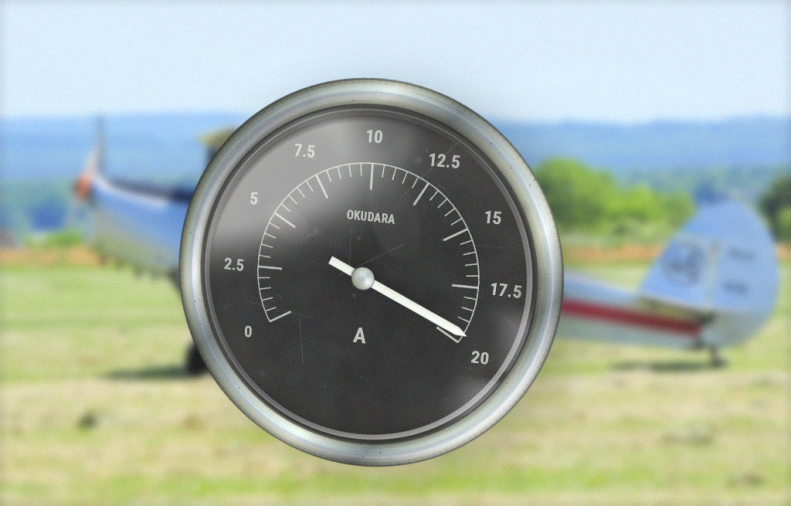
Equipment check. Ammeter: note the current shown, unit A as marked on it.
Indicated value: 19.5 A
